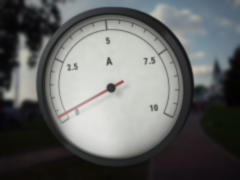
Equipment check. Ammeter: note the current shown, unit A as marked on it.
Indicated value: 0.25 A
